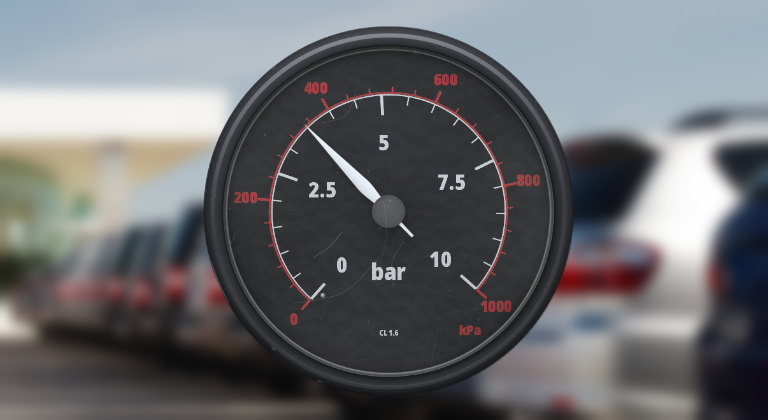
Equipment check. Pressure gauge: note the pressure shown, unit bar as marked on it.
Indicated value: 3.5 bar
